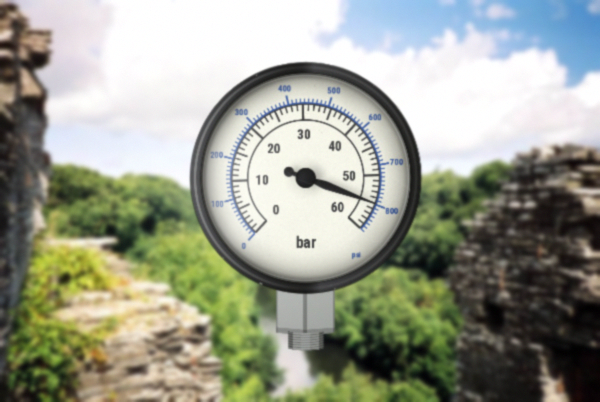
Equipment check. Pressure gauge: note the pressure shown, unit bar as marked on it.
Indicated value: 55 bar
